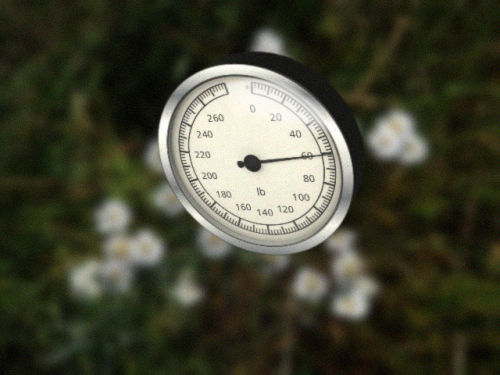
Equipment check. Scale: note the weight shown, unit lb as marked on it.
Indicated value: 60 lb
